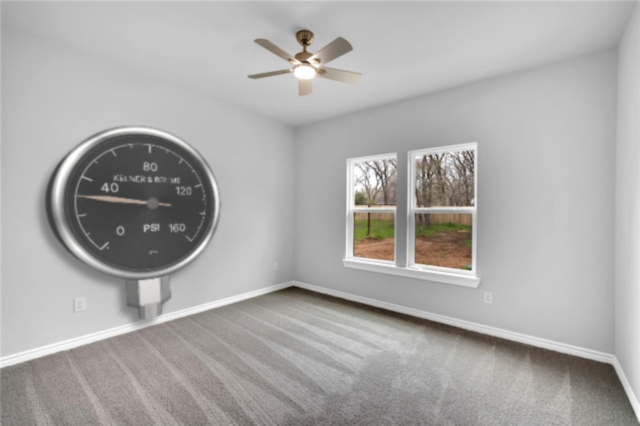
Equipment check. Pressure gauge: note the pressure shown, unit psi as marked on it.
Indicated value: 30 psi
